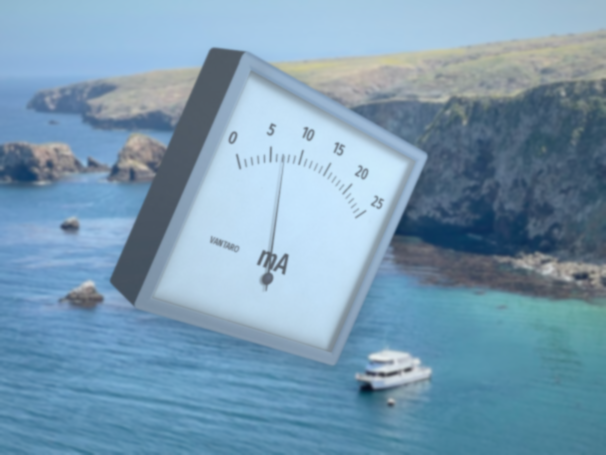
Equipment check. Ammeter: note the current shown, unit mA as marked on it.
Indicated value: 7 mA
